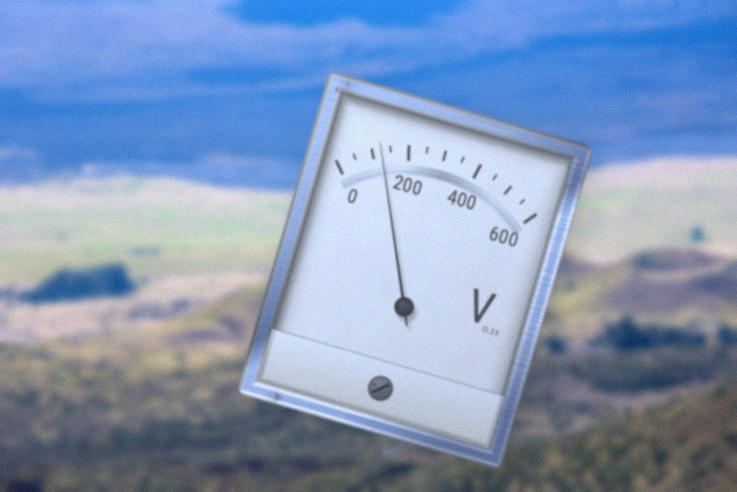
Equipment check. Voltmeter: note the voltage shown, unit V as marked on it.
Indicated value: 125 V
